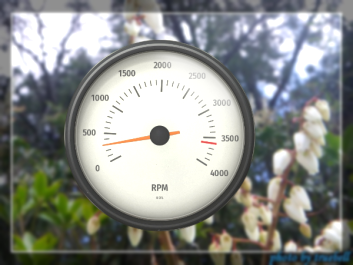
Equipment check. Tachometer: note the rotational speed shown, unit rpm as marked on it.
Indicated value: 300 rpm
